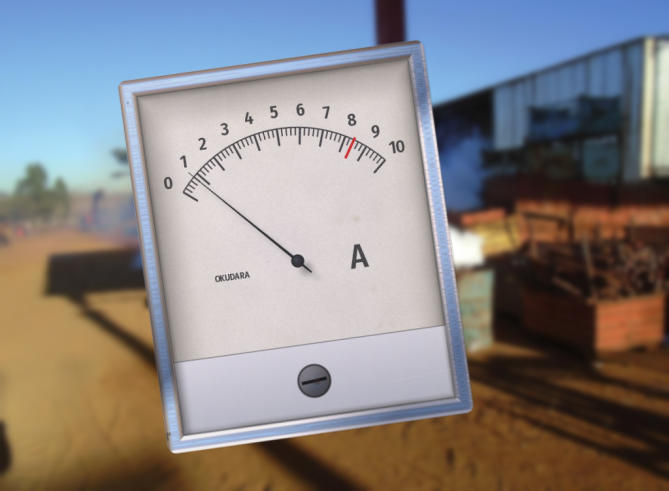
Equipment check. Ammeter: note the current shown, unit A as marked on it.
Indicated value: 0.8 A
